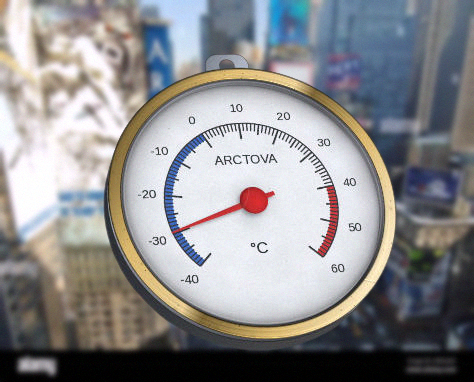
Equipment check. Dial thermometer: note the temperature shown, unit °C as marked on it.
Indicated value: -30 °C
